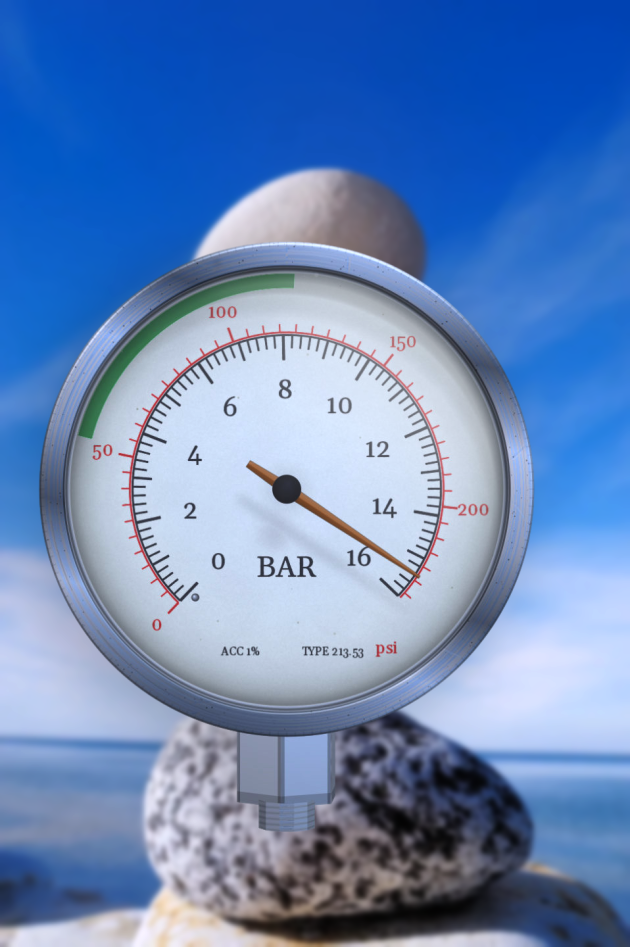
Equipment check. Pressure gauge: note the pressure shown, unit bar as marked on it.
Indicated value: 15.4 bar
